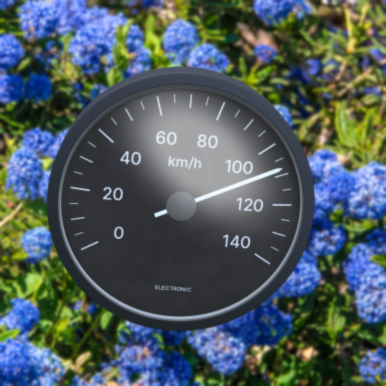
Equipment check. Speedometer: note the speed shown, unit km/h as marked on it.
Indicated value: 107.5 km/h
